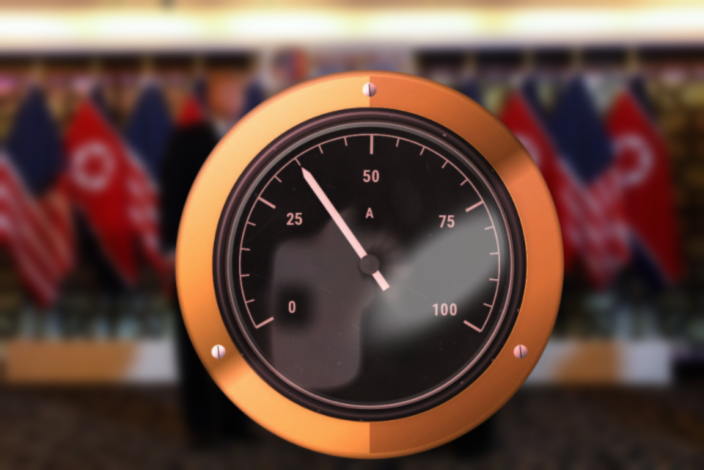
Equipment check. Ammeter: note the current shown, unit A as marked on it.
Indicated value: 35 A
